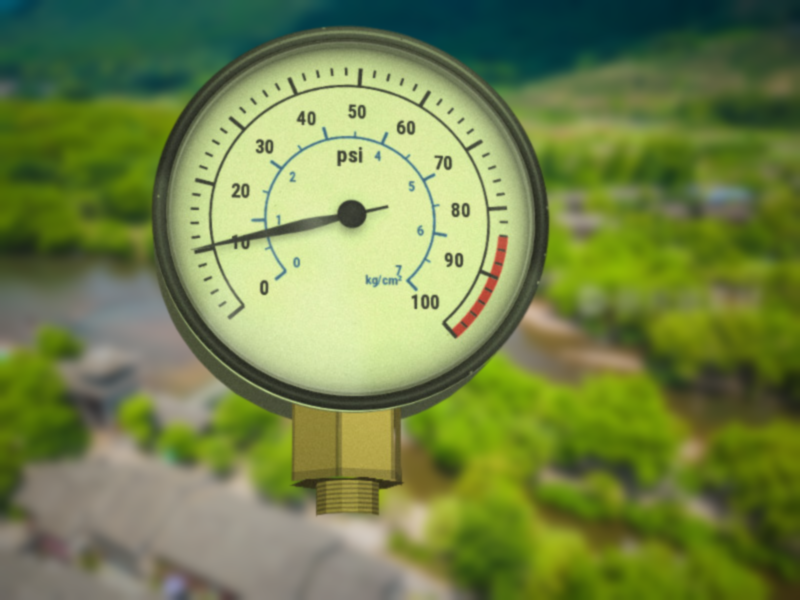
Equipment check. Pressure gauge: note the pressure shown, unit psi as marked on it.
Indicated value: 10 psi
